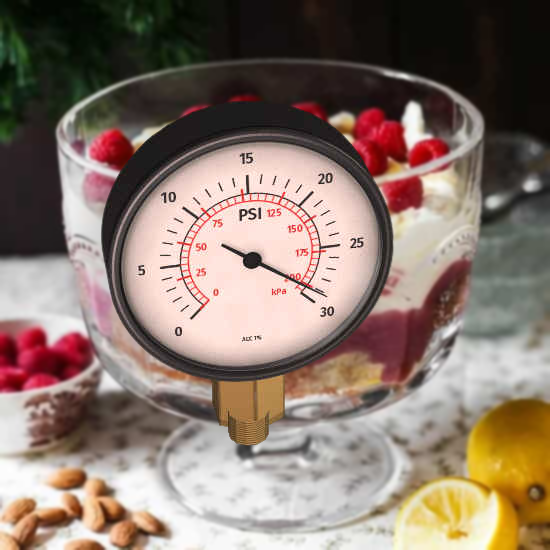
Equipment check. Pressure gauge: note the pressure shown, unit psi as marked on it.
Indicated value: 29 psi
